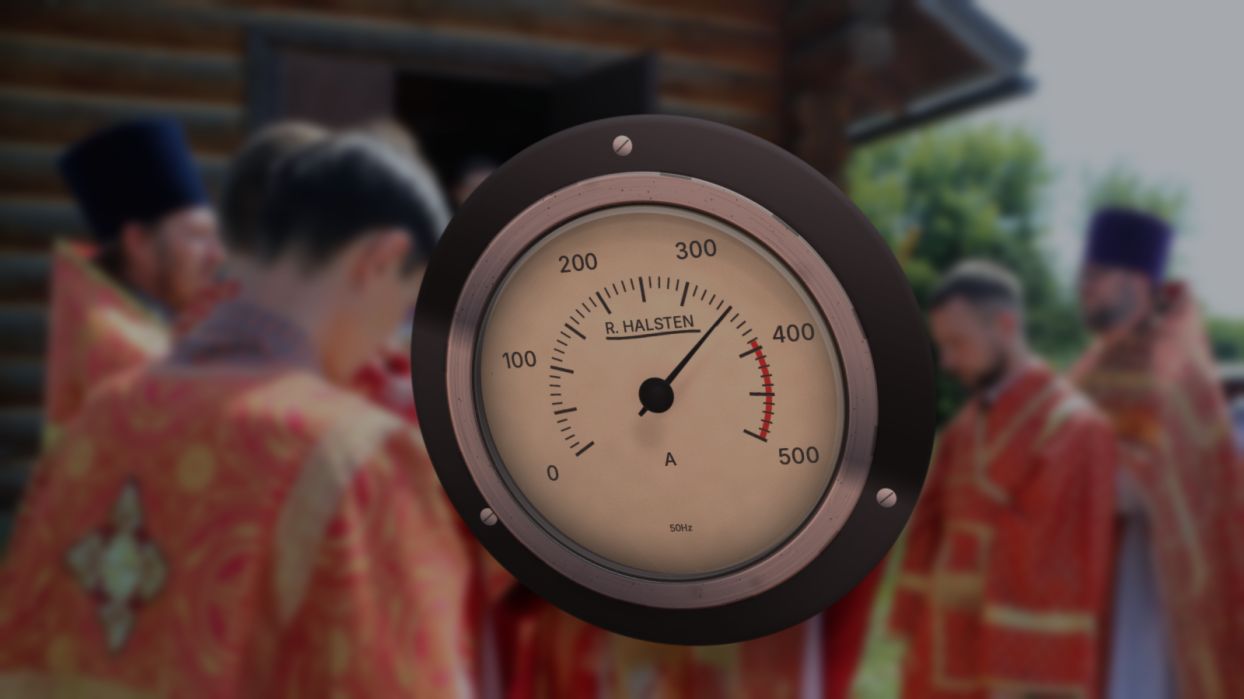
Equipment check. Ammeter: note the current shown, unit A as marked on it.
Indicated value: 350 A
